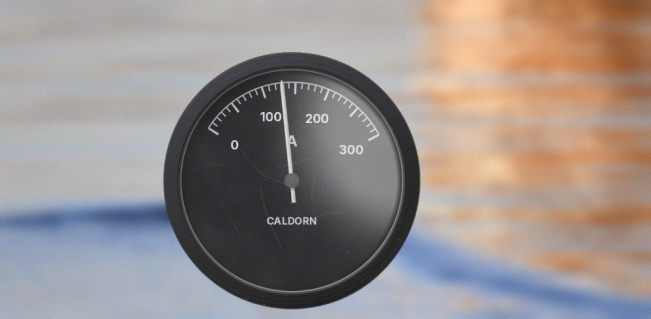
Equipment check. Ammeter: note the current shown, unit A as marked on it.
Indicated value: 130 A
